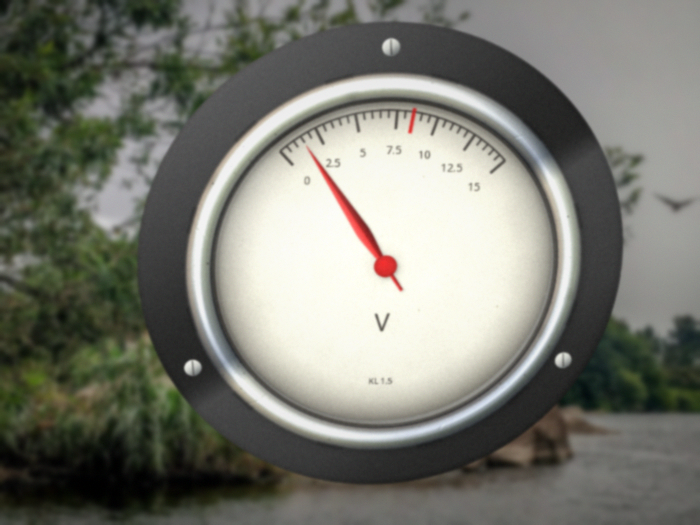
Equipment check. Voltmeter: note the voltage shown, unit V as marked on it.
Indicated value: 1.5 V
